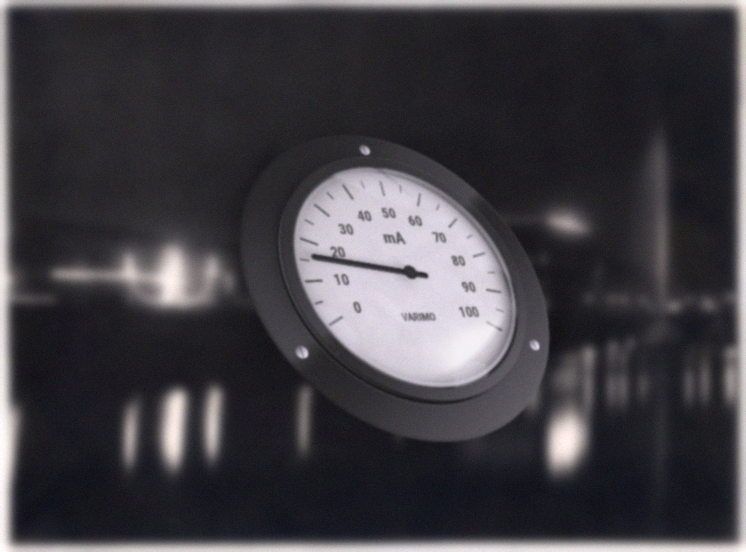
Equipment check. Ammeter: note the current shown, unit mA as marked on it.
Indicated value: 15 mA
